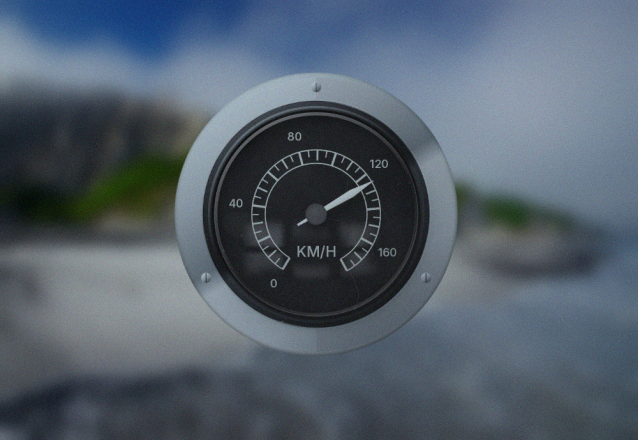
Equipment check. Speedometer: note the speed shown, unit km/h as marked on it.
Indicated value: 125 km/h
